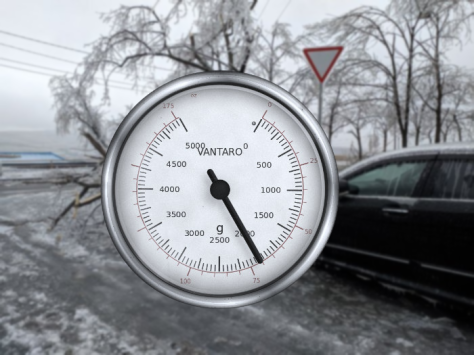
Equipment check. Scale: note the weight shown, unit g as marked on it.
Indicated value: 2000 g
